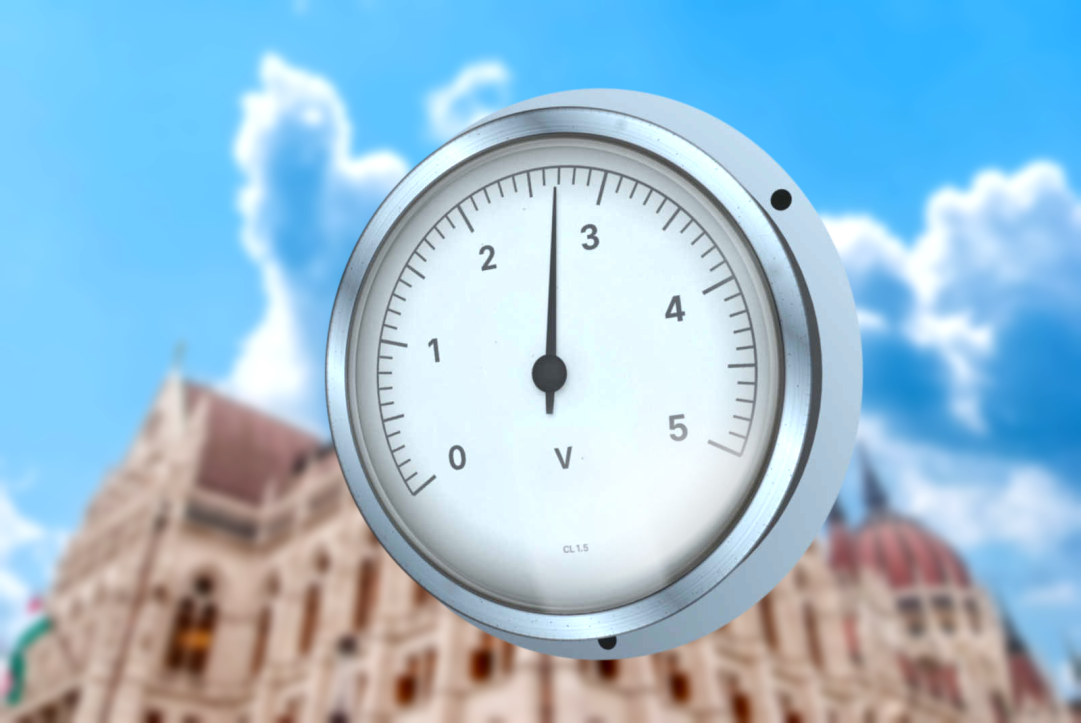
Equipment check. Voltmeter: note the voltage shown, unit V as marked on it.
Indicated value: 2.7 V
